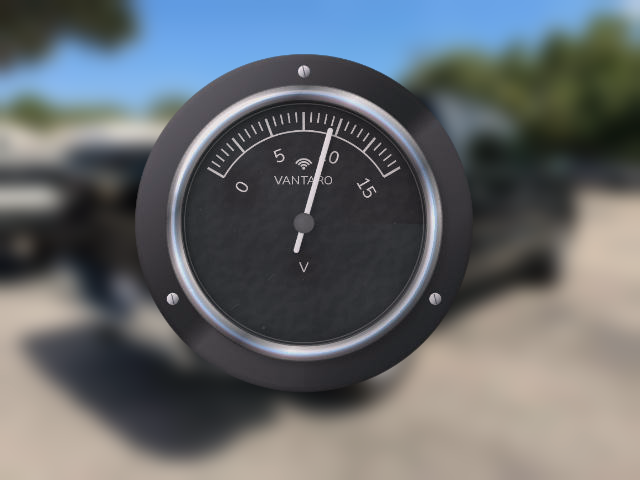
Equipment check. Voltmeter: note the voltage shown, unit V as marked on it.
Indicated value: 9.5 V
